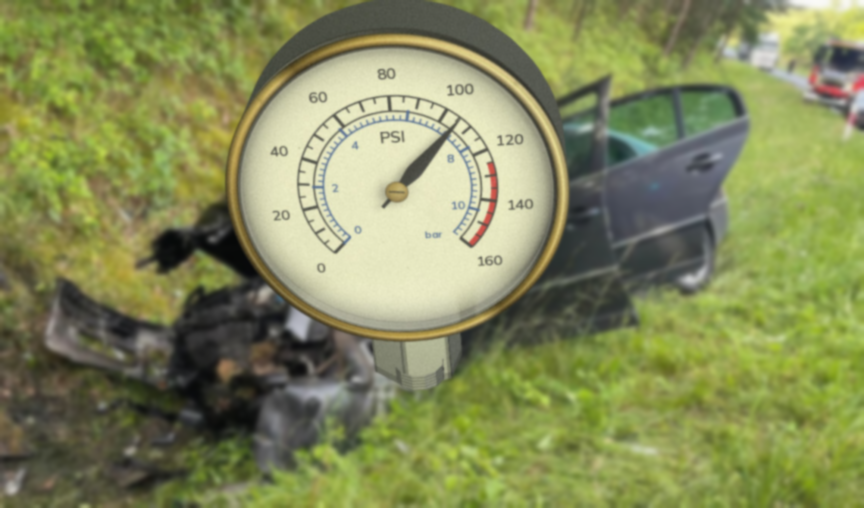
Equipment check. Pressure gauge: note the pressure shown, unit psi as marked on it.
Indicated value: 105 psi
